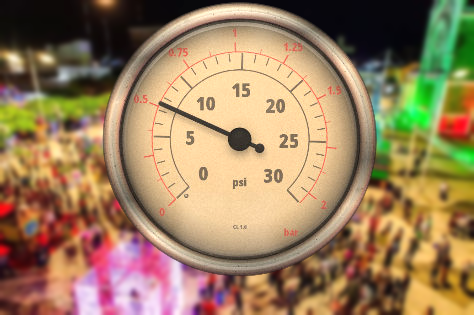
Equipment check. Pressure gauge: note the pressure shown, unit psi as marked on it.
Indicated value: 7.5 psi
